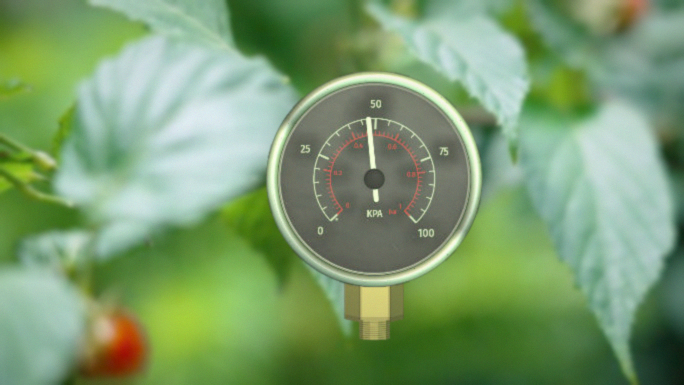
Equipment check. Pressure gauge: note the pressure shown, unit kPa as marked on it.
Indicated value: 47.5 kPa
